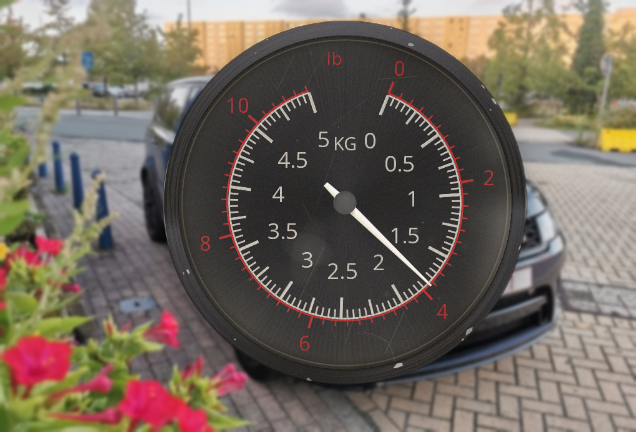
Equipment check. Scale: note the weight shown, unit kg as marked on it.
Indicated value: 1.75 kg
